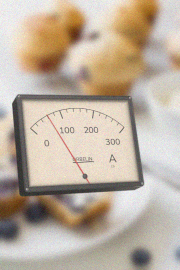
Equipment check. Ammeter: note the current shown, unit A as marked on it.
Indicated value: 60 A
